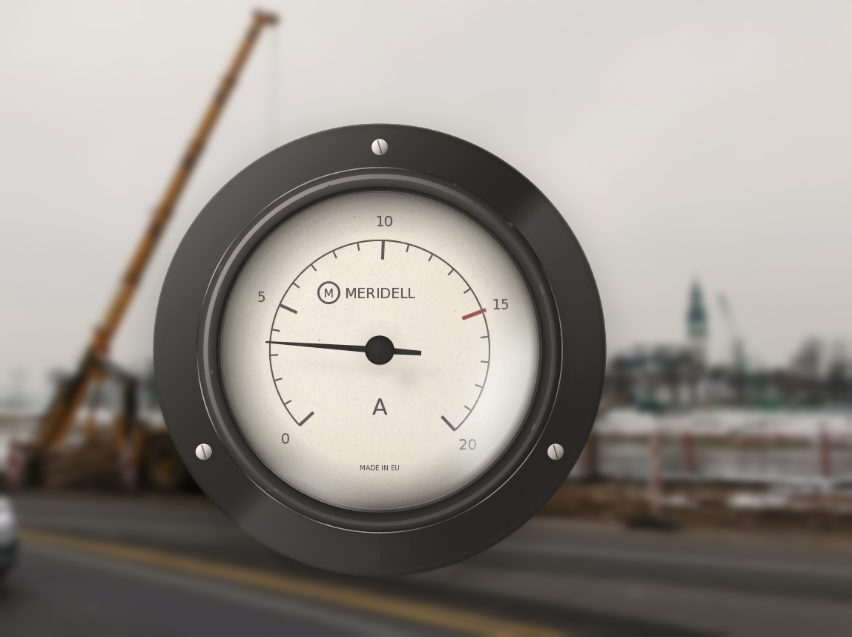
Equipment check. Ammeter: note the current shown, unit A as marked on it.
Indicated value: 3.5 A
